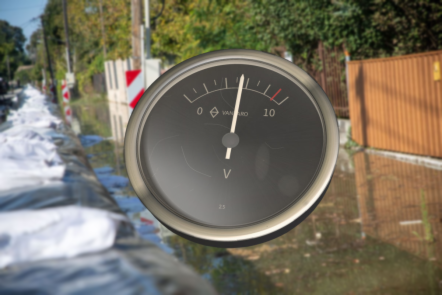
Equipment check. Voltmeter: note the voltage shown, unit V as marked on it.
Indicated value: 5.5 V
